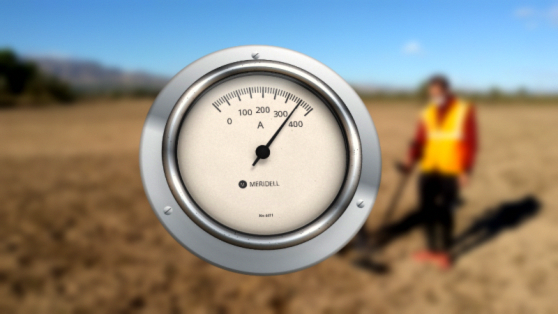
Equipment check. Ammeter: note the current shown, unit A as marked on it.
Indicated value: 350 A
